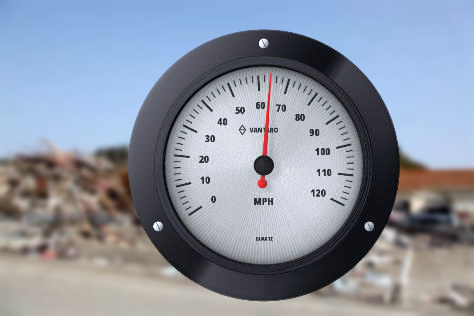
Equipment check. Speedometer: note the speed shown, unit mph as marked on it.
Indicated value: 64 mph
